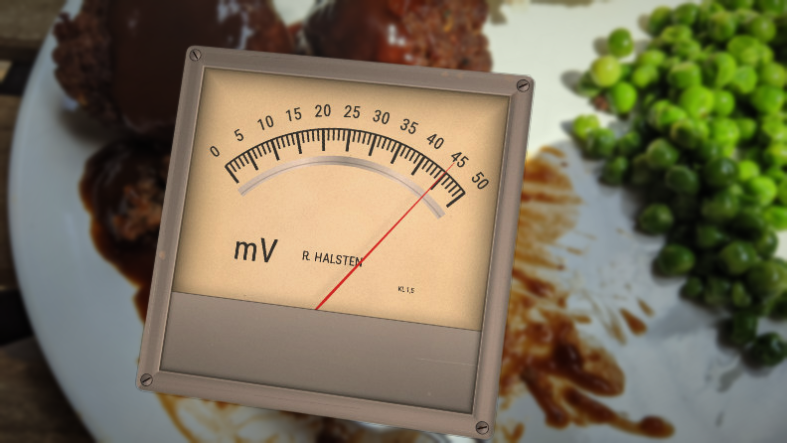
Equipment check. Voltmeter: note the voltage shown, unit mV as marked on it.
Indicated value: 45 mV
